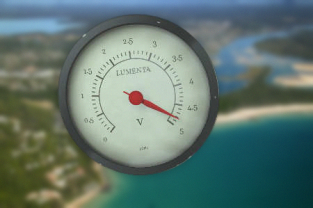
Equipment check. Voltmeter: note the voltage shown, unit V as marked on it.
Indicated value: 4.8 V
